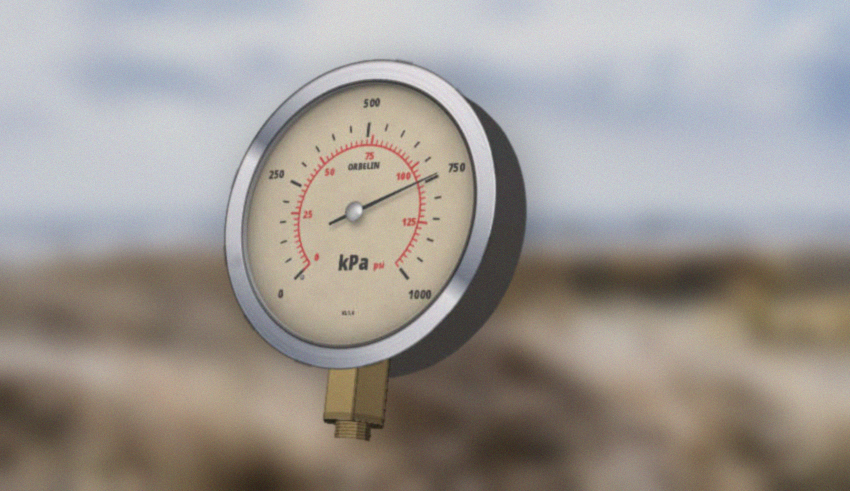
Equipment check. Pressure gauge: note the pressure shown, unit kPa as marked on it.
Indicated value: 750 kPa
